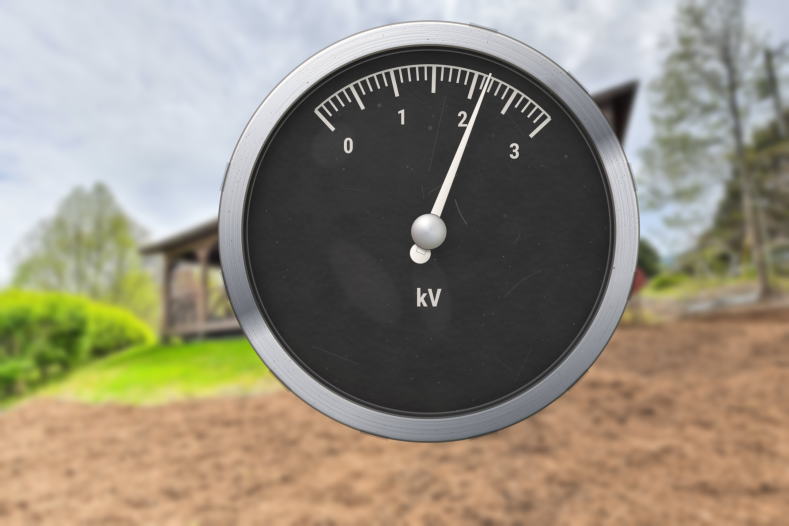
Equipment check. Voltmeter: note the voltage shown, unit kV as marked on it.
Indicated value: 2.15 kV
